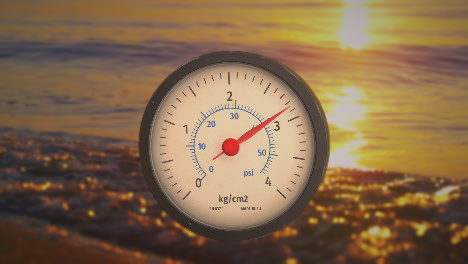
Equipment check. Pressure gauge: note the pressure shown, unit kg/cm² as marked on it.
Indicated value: 2.85 kg/cm²
